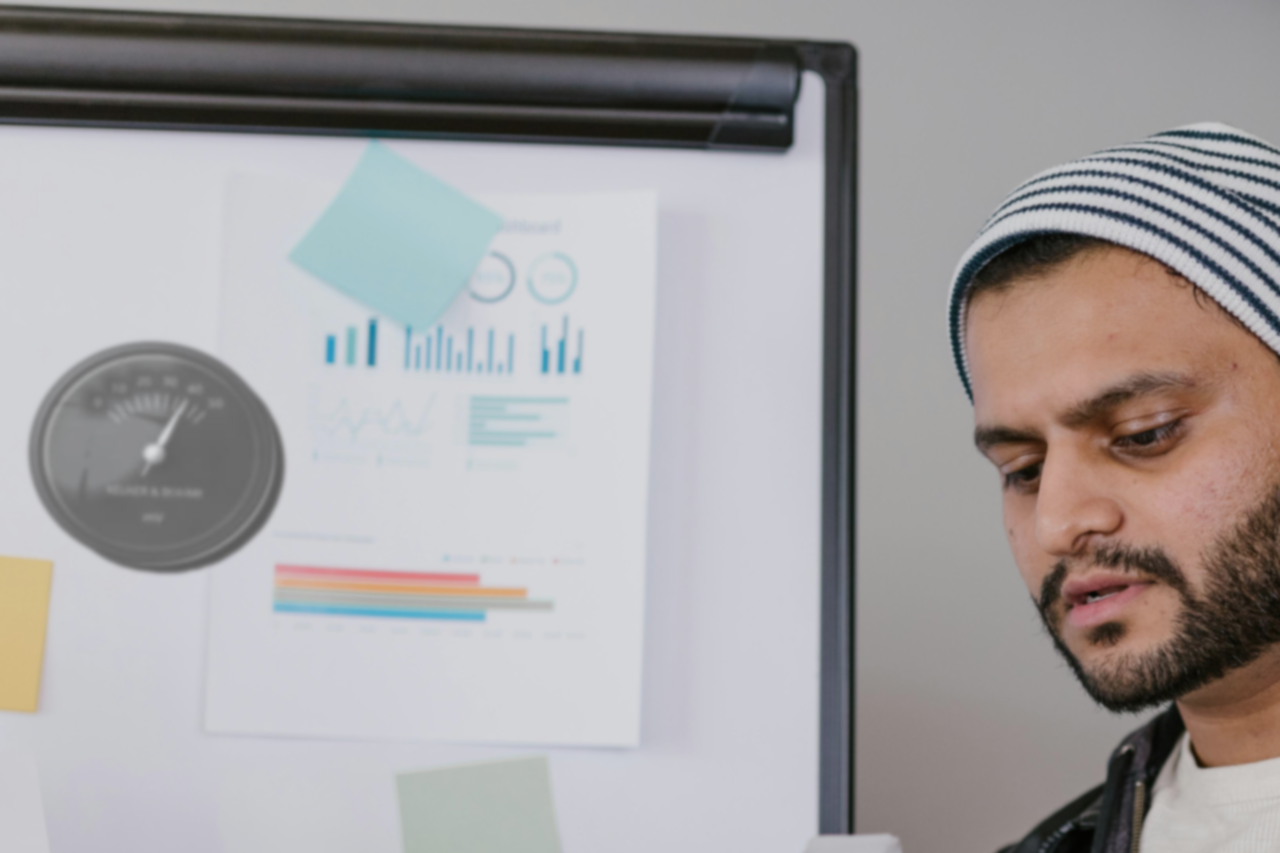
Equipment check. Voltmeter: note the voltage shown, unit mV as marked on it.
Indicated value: 40 mV
